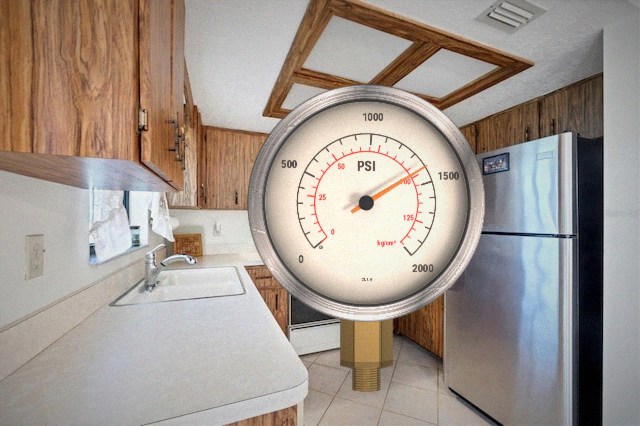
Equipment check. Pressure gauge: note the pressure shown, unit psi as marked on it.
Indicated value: 1400 psi
